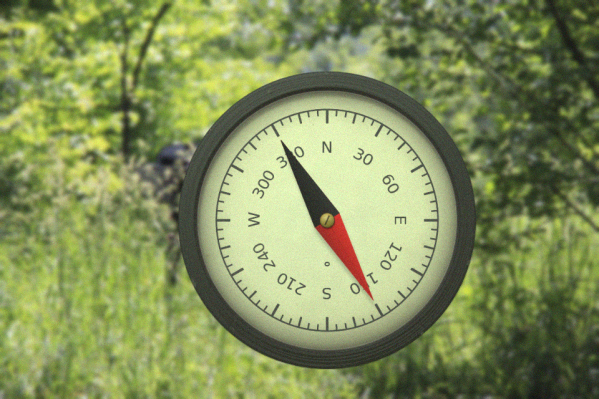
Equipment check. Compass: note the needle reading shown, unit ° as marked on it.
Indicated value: 150 °
